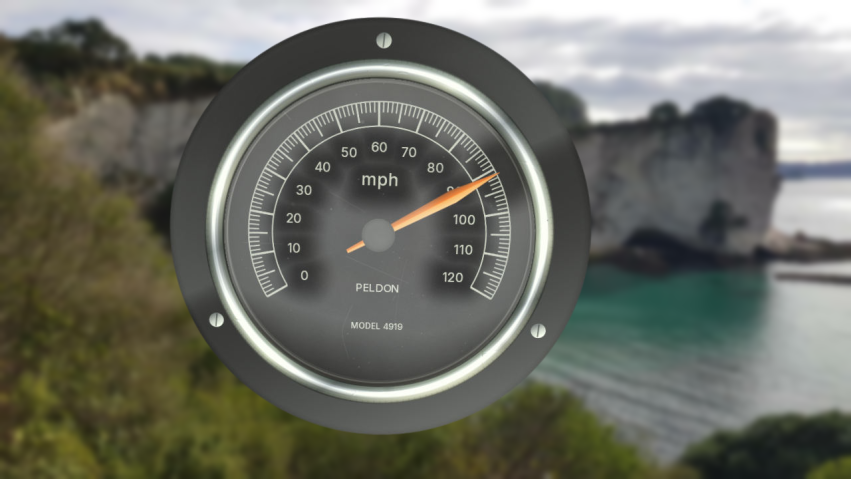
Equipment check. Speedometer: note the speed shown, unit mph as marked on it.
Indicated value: 91 mph
